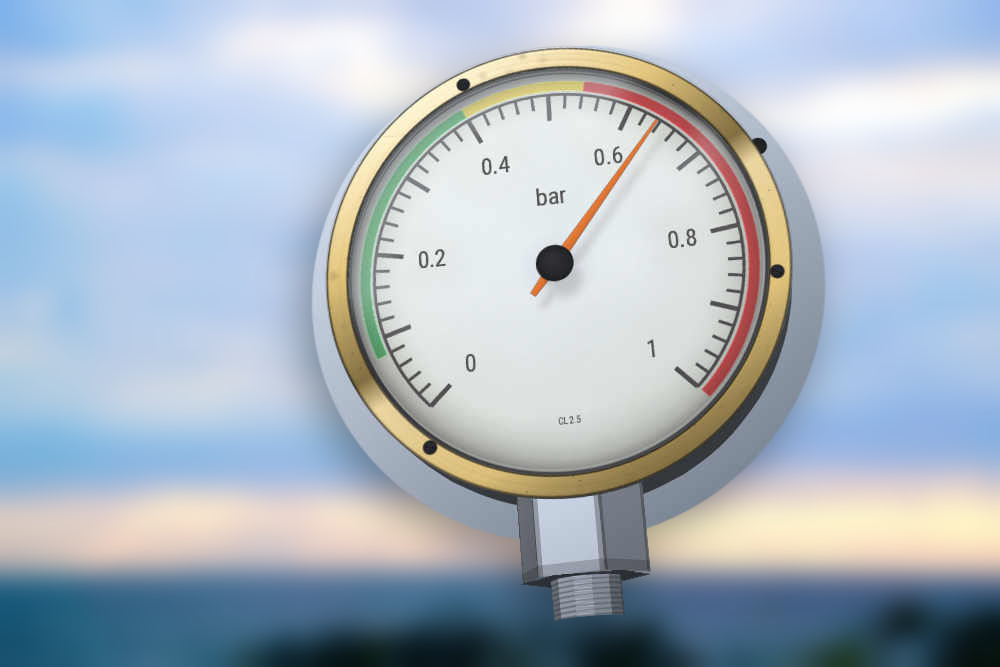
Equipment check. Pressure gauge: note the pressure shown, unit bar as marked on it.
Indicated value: 0.64 bar
